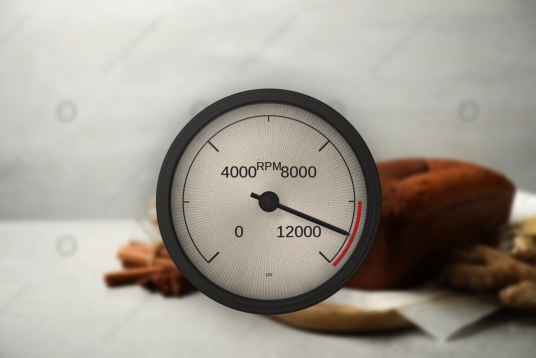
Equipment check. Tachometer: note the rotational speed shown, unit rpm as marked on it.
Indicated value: 11000 rpm
